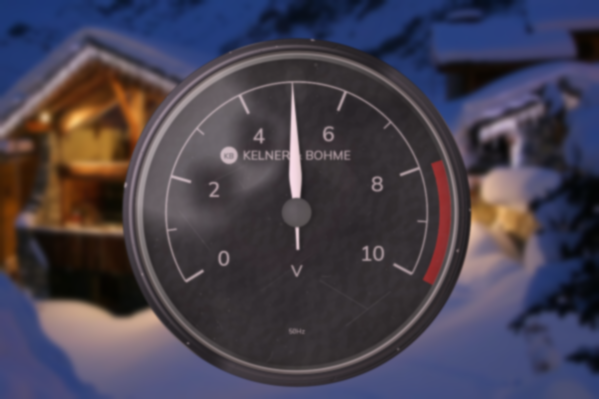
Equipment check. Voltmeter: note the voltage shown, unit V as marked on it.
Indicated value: 5 V
